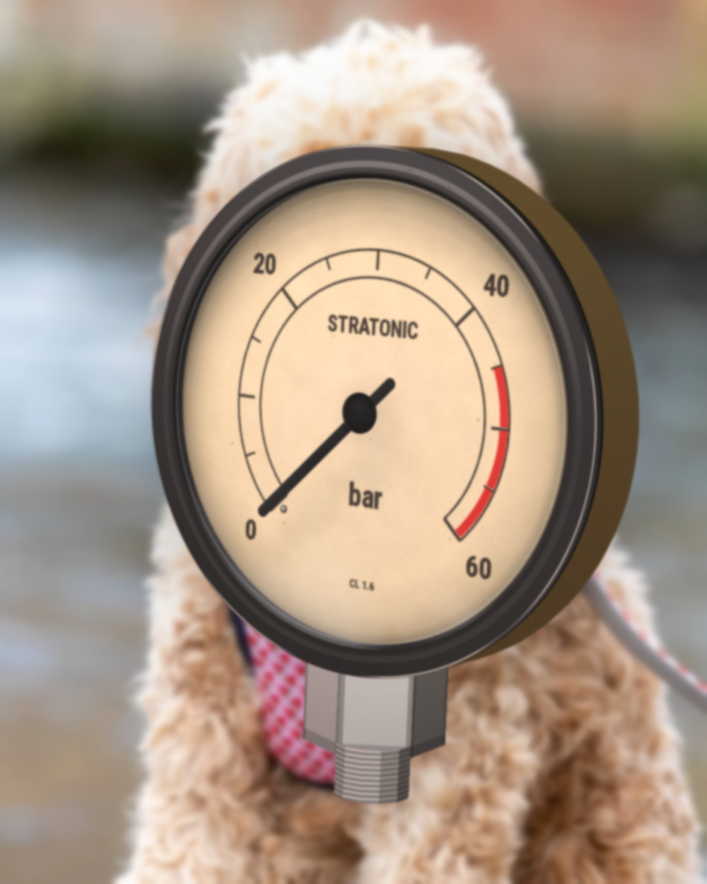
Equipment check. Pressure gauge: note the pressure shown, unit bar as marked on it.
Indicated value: 0 bar
